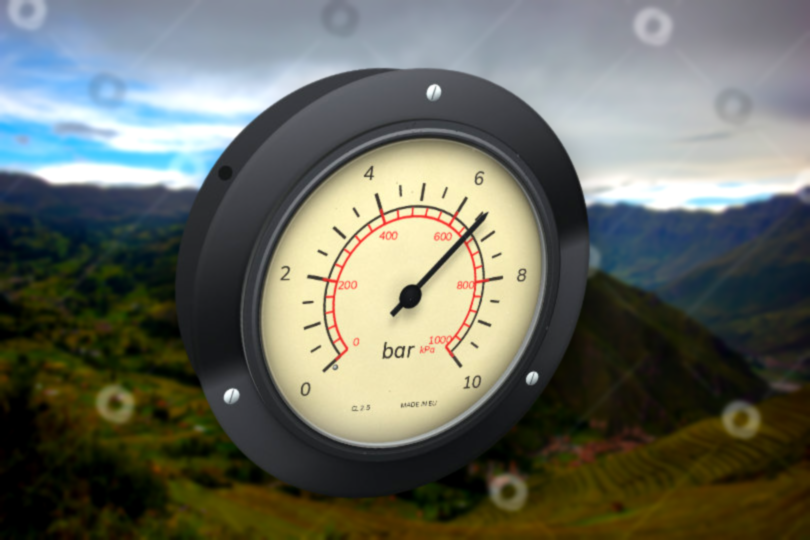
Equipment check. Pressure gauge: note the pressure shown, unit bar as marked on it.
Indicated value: 6.5 bar
